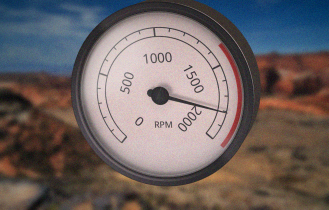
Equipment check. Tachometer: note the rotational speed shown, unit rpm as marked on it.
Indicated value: 1800 rpm
